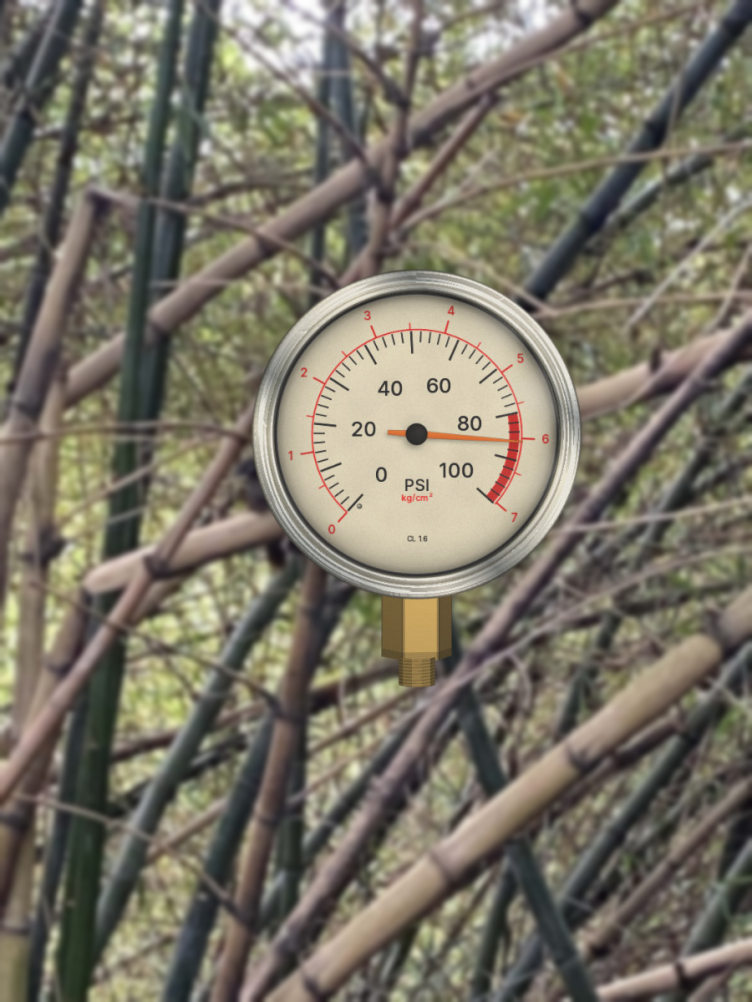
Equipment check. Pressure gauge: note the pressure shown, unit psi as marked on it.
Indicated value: 86 psi
